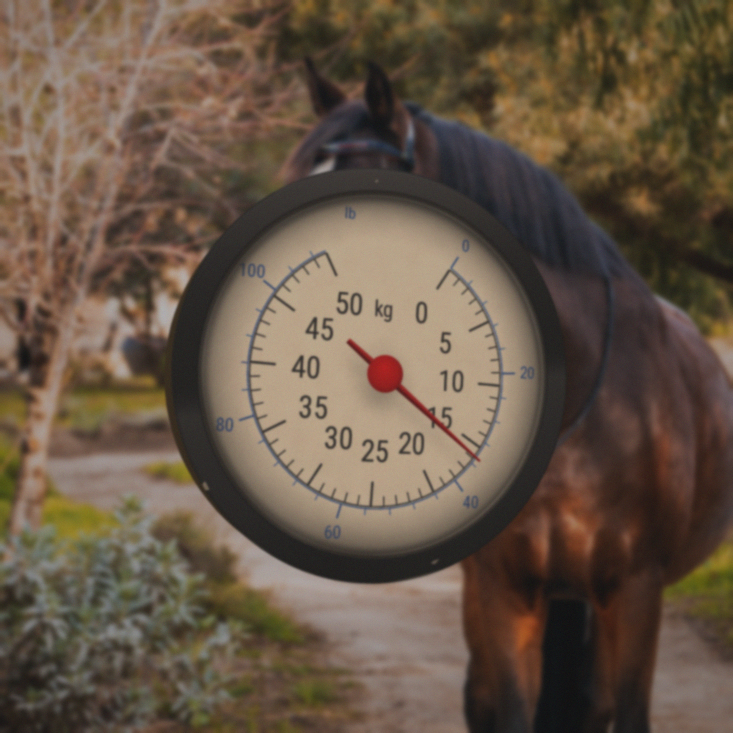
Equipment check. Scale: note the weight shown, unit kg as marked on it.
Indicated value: 16 kg
